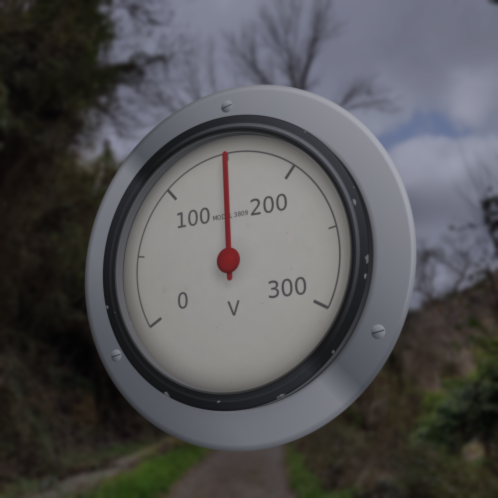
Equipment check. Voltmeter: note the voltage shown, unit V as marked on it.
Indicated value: 150 V
